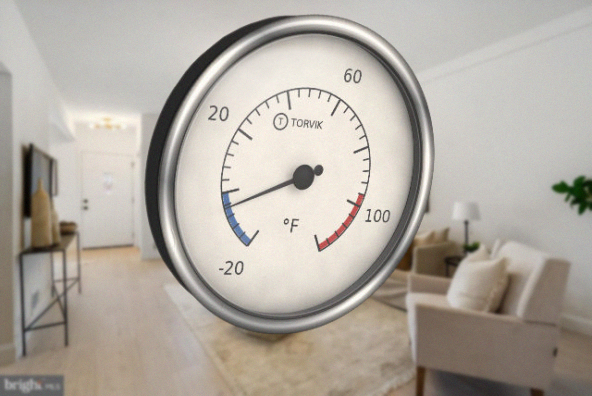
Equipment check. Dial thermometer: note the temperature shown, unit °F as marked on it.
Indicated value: -4 °F
